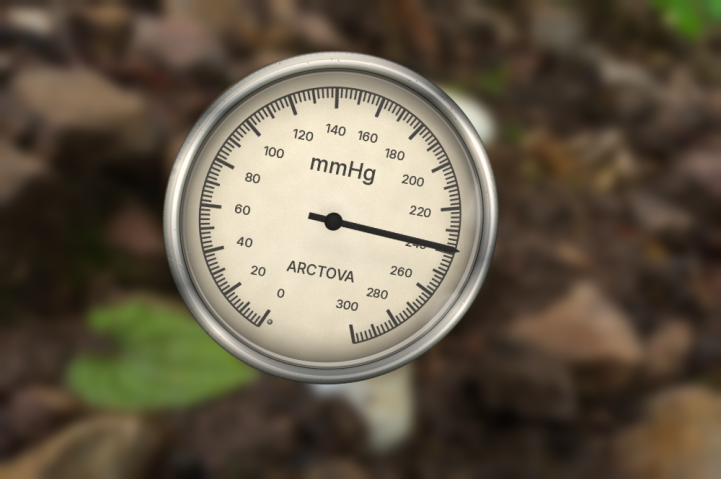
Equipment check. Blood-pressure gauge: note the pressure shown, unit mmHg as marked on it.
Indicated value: 238 mmHg
